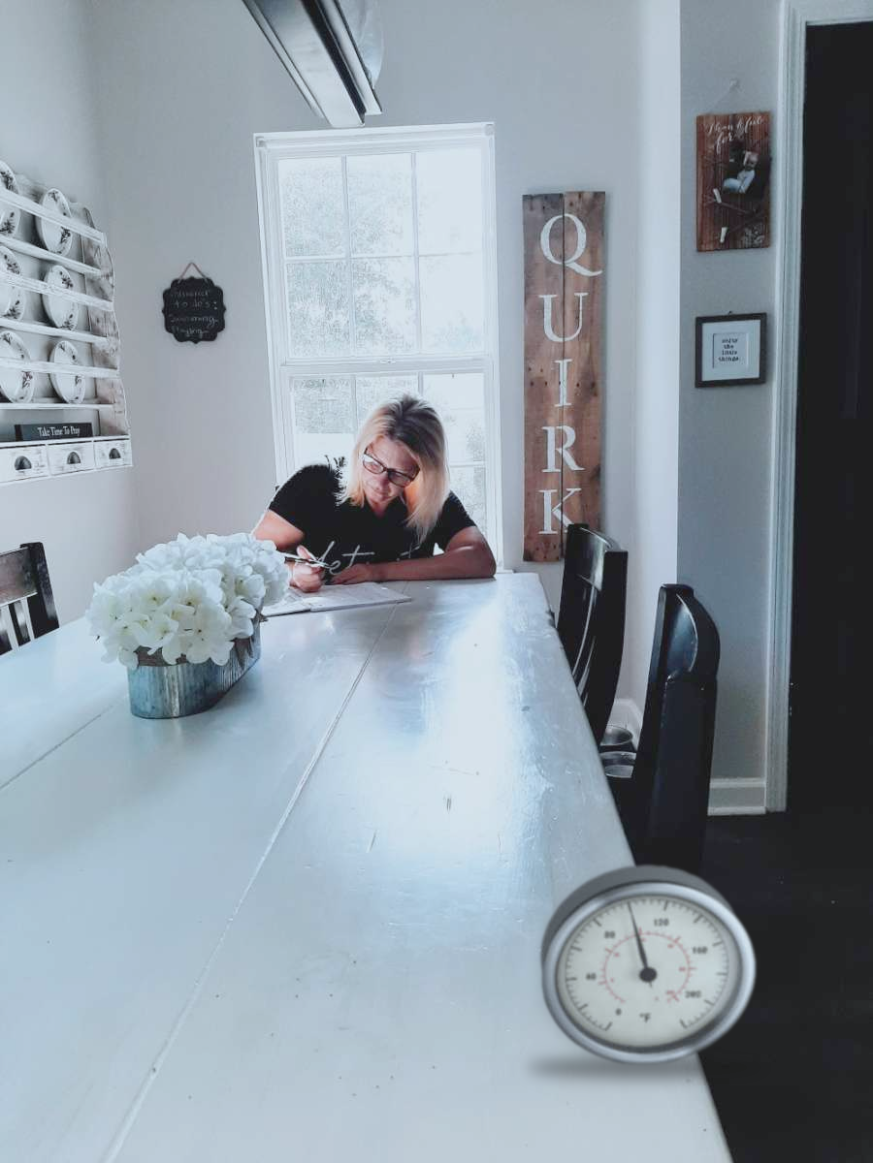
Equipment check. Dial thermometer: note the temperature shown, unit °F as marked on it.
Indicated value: 100 °F
